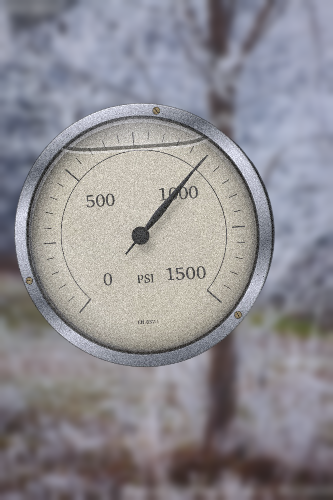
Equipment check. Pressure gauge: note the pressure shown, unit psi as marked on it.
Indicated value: 1000 psi
